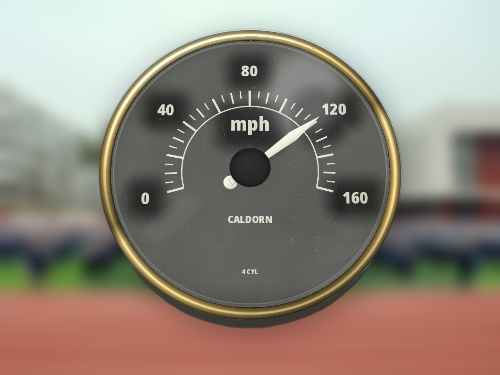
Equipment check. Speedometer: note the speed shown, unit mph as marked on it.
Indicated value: 120 mph
